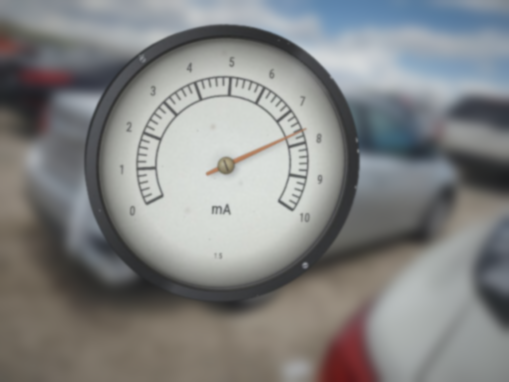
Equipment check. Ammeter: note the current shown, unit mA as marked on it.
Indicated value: 7.6 mA
